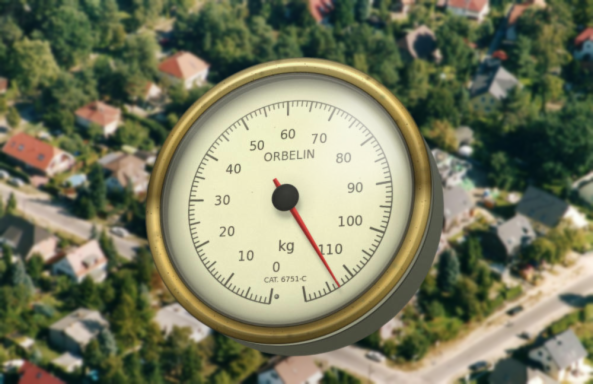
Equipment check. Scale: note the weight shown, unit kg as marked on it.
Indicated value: 113 kg
